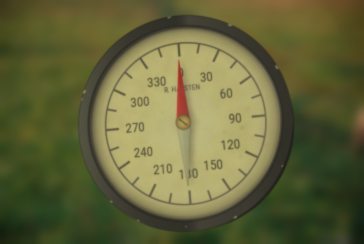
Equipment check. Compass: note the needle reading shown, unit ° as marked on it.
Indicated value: 0 °
